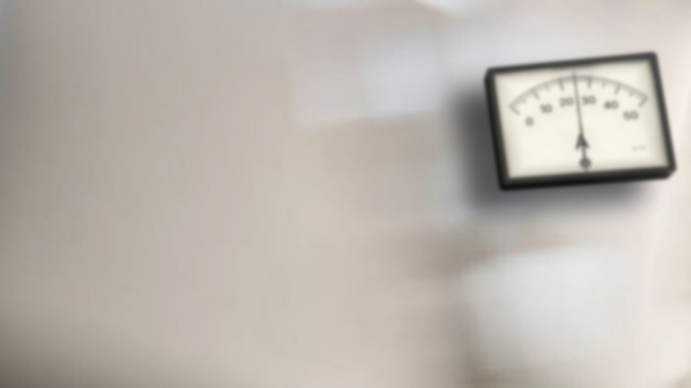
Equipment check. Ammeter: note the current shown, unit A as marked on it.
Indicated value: 25 A
